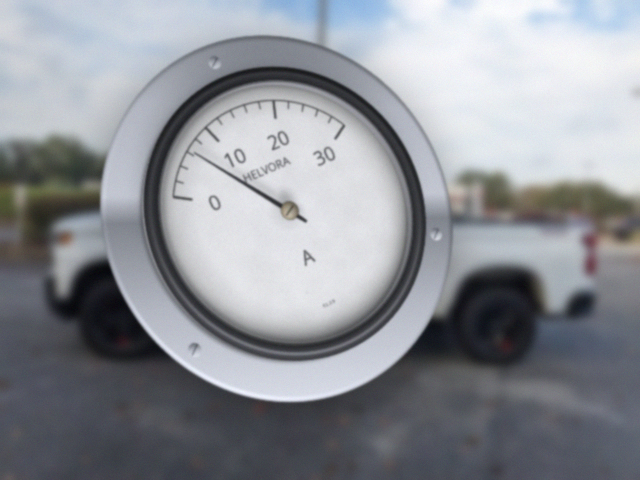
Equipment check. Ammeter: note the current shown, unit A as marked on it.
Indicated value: 6 A
